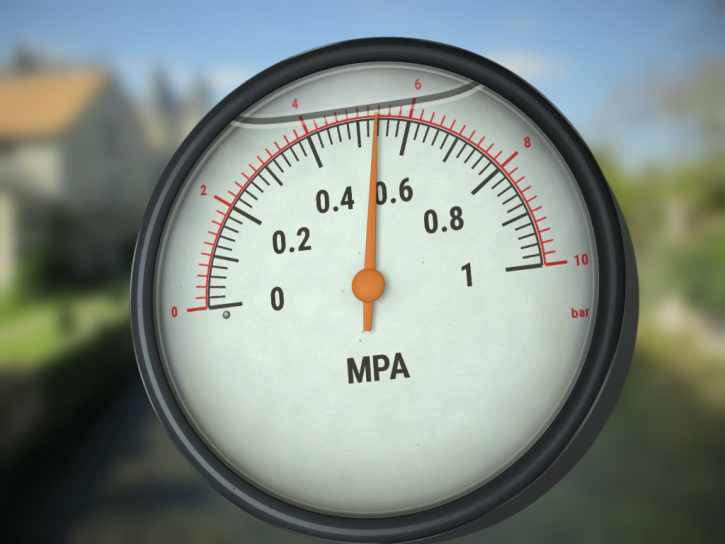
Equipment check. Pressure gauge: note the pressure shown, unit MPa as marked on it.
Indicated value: 0.54 MPa
